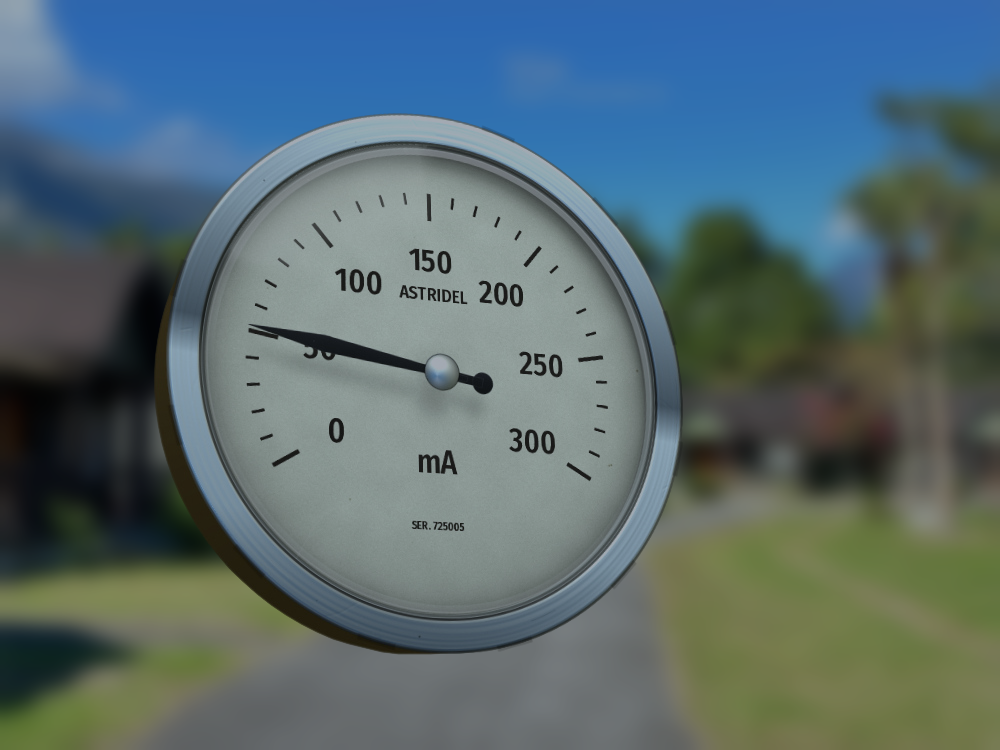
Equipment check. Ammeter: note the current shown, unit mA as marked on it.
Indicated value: 50 mA
